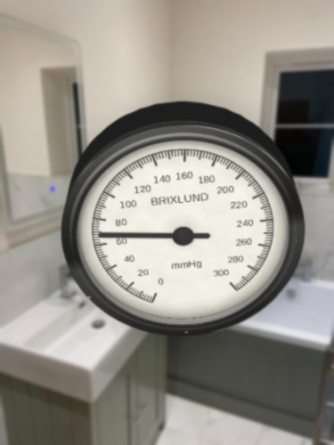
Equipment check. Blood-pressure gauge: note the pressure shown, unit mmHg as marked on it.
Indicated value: 70 mmHg
